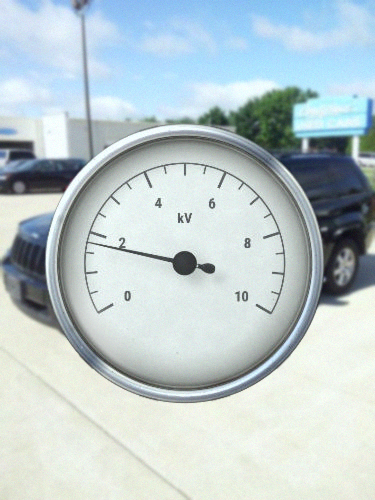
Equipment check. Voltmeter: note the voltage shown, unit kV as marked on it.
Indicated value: 1.75 kV
